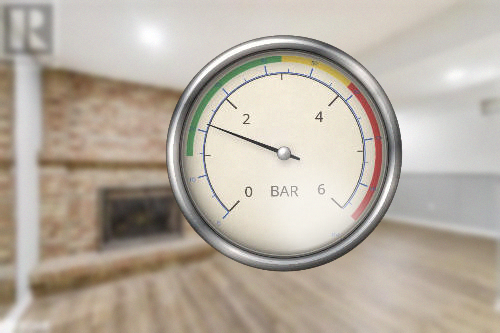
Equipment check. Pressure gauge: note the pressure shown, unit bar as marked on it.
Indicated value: 1.5 bar
